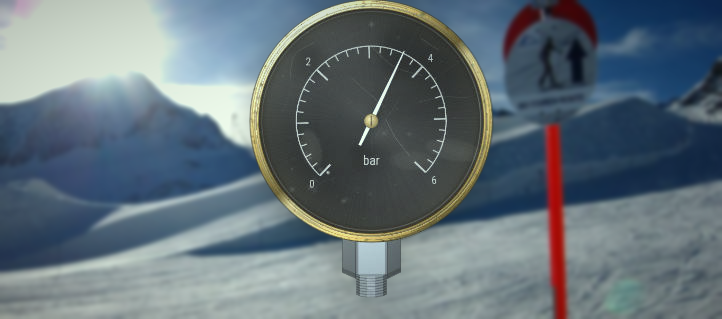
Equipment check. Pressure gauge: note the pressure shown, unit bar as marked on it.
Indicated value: 3.6 bar
